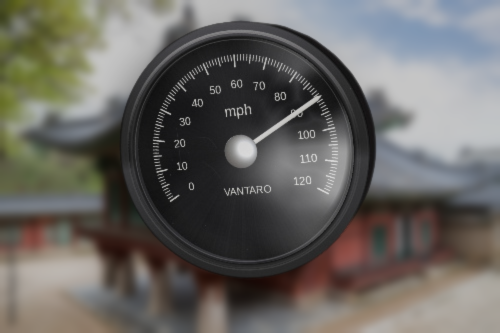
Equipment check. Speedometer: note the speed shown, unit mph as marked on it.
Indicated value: 90 mph
